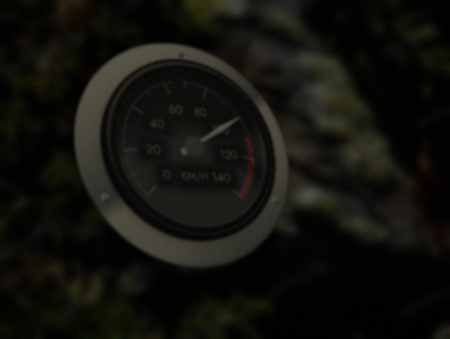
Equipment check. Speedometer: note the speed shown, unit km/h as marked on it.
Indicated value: 100 km/h
